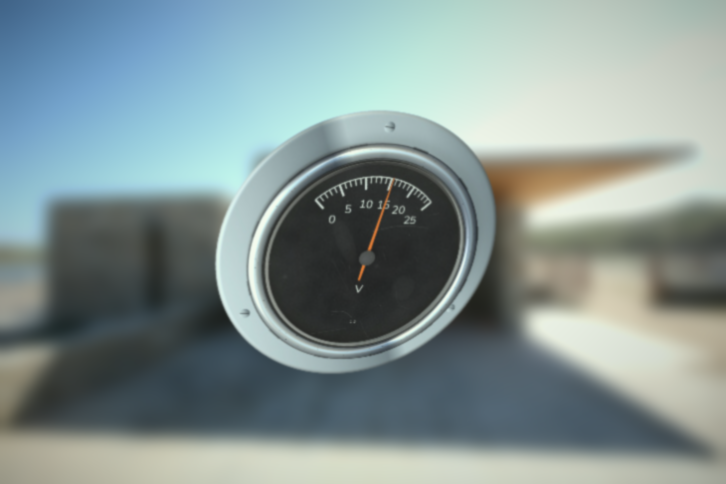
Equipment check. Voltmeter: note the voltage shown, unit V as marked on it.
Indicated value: 15 V
